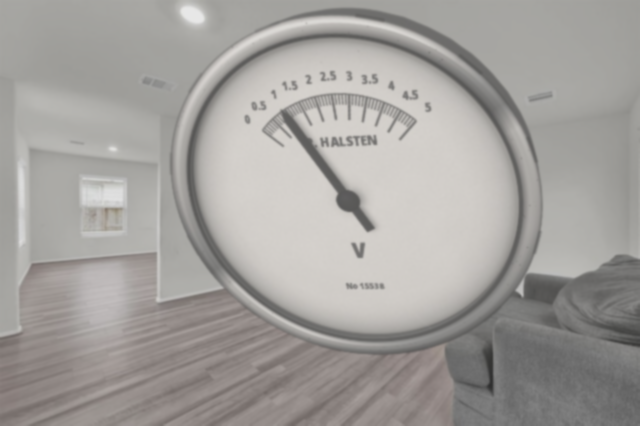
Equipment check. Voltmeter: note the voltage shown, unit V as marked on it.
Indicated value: 1 V
